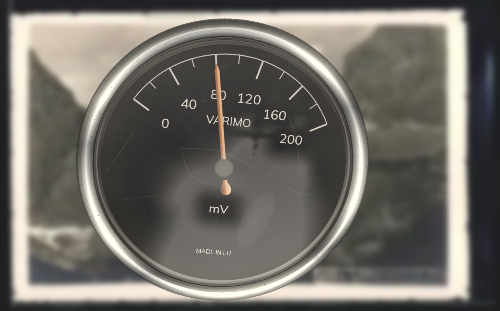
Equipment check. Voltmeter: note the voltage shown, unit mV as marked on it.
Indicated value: 80 mV
